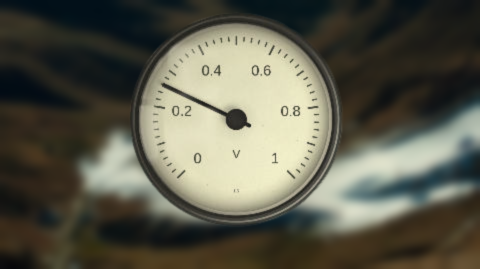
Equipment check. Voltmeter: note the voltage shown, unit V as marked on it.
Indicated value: 0.26 V
